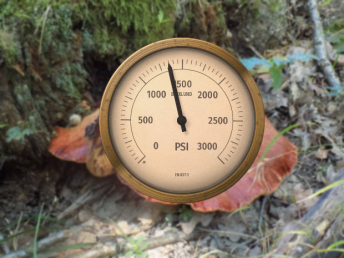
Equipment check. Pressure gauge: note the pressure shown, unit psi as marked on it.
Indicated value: 1350 psi
